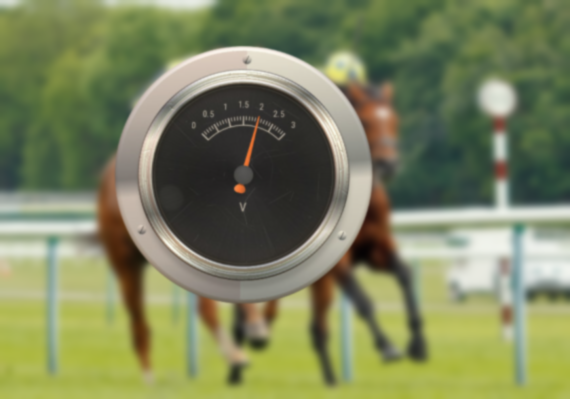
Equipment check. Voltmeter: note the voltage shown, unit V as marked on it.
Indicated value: 2 V
